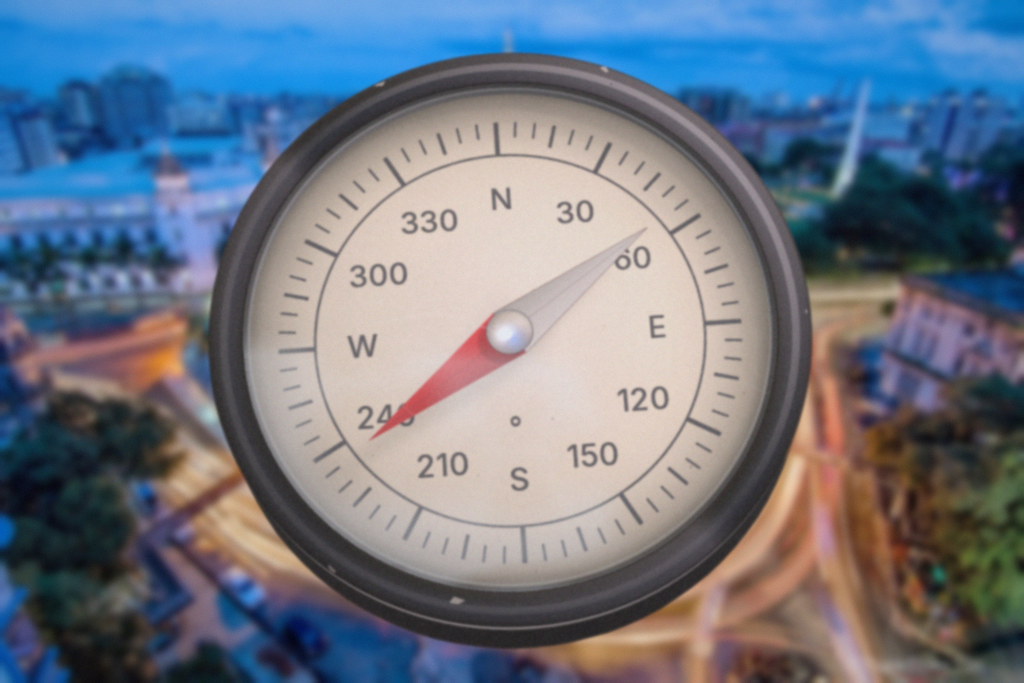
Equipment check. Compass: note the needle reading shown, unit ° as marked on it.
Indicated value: 235 °
